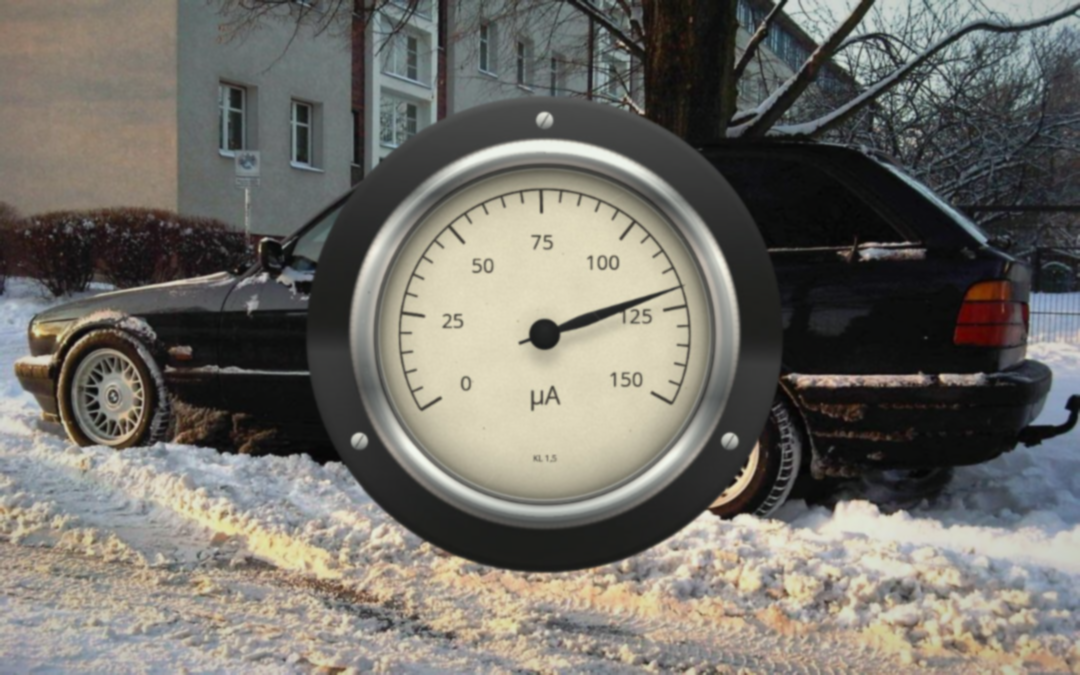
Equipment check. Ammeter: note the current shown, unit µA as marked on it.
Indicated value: 120 µA
